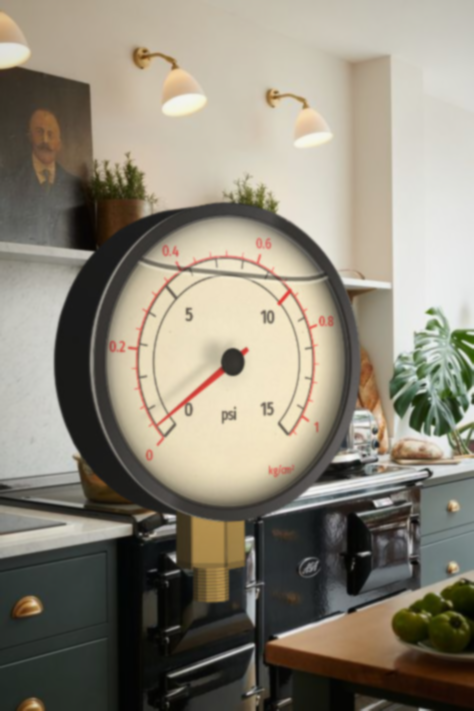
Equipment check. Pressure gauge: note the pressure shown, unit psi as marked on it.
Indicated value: 0.5 psi
